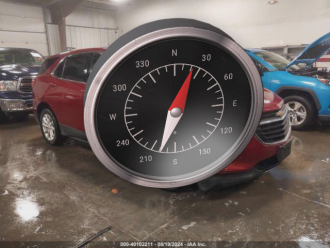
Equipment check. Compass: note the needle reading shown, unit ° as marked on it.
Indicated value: 20 °
